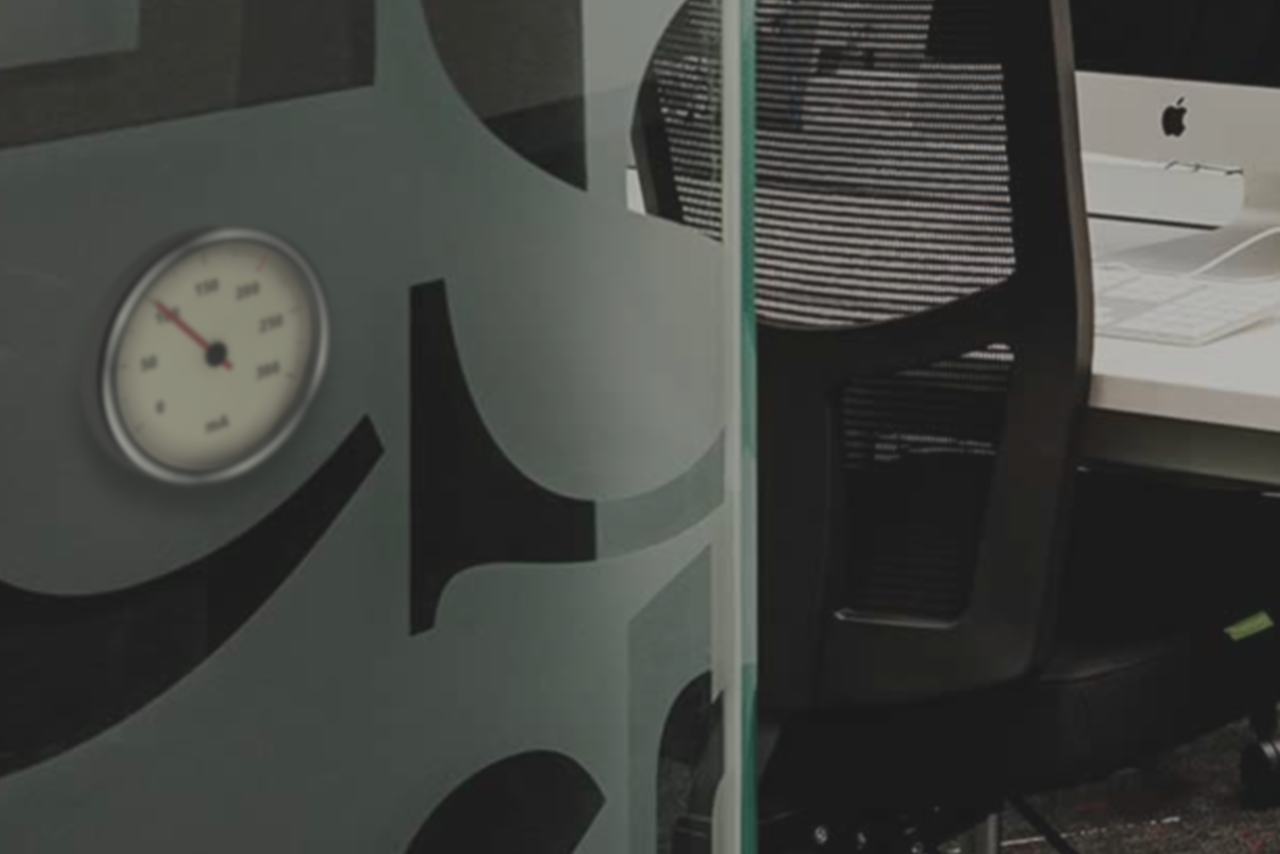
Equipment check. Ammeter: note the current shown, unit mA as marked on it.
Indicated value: 100 mA
